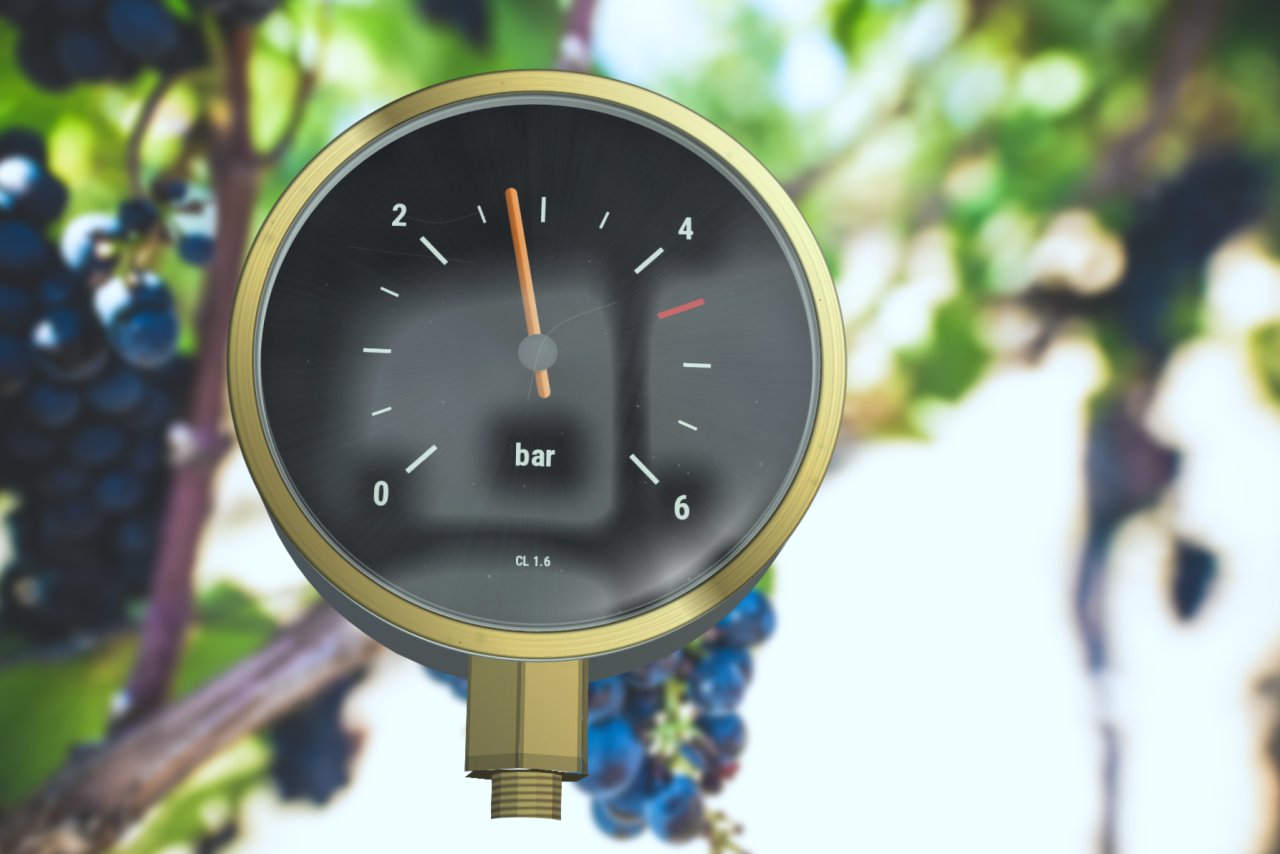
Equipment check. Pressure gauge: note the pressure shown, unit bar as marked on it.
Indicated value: 2.75 bar
